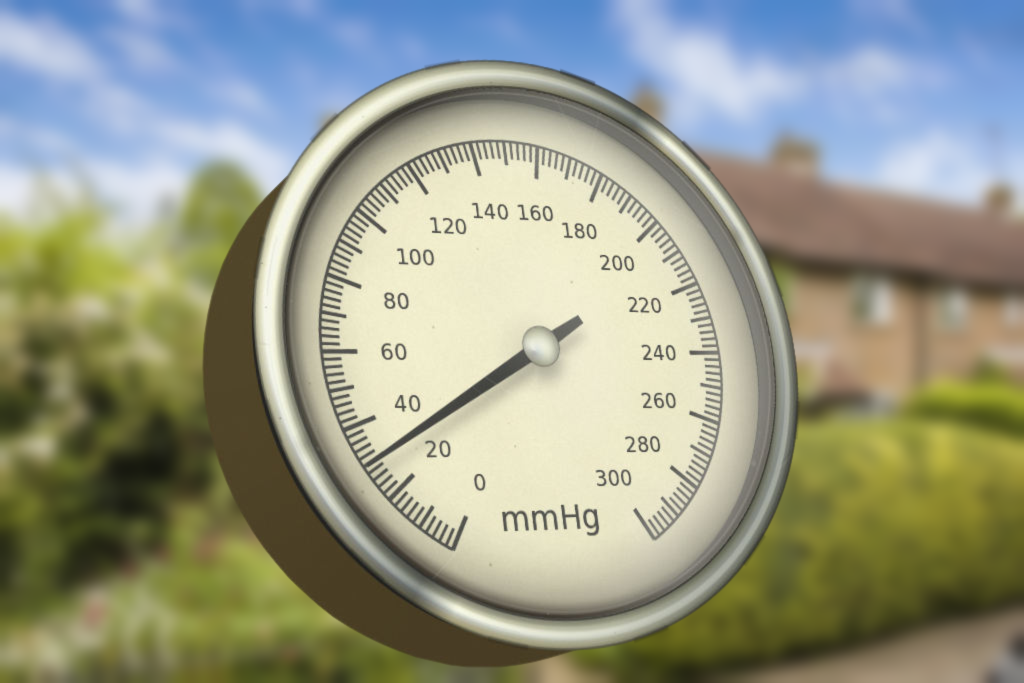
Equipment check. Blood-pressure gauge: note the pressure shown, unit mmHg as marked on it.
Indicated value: 30 mmHg
